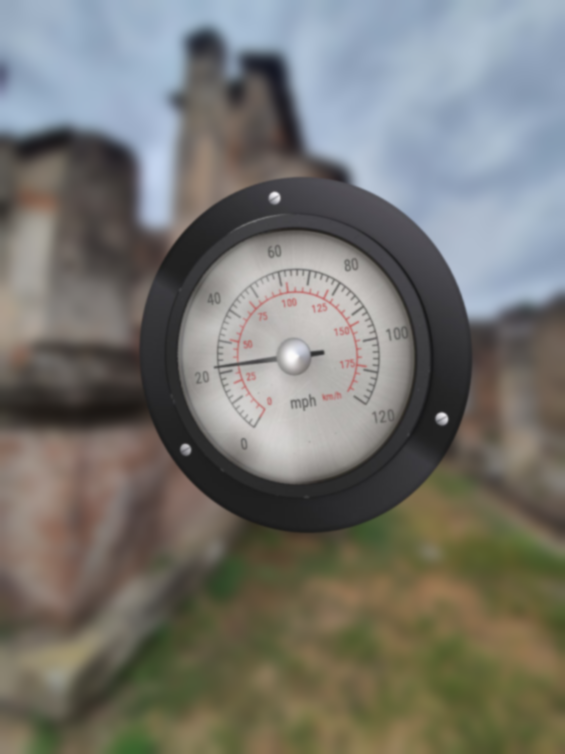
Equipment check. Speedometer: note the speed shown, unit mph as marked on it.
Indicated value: 22 mph
